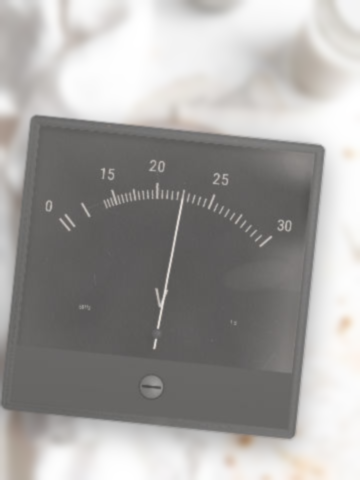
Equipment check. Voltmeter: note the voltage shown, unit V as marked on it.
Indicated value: 22.5 V
